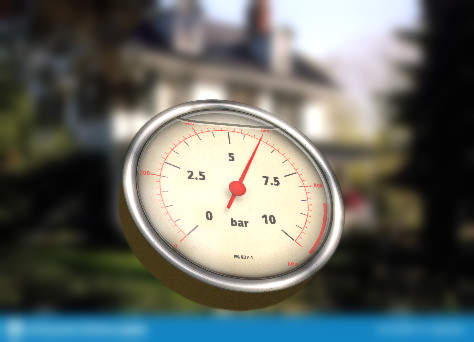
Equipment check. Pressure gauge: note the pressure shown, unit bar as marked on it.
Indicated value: 6 bar
